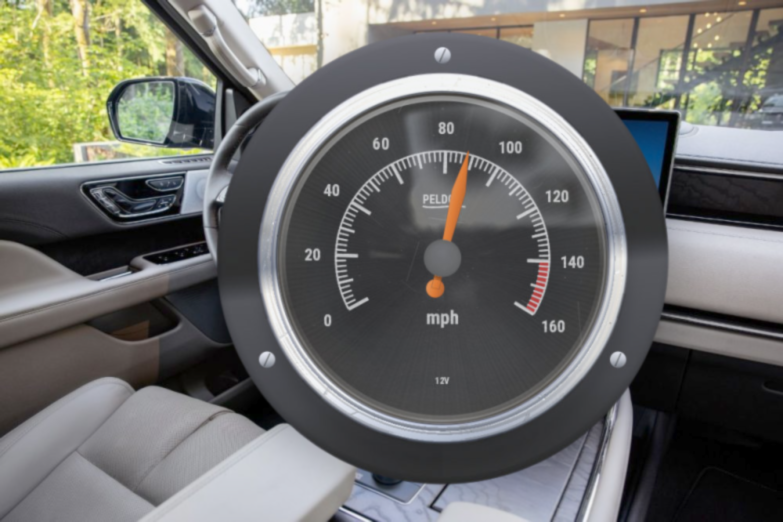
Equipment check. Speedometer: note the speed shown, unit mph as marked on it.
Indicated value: 88 mph
